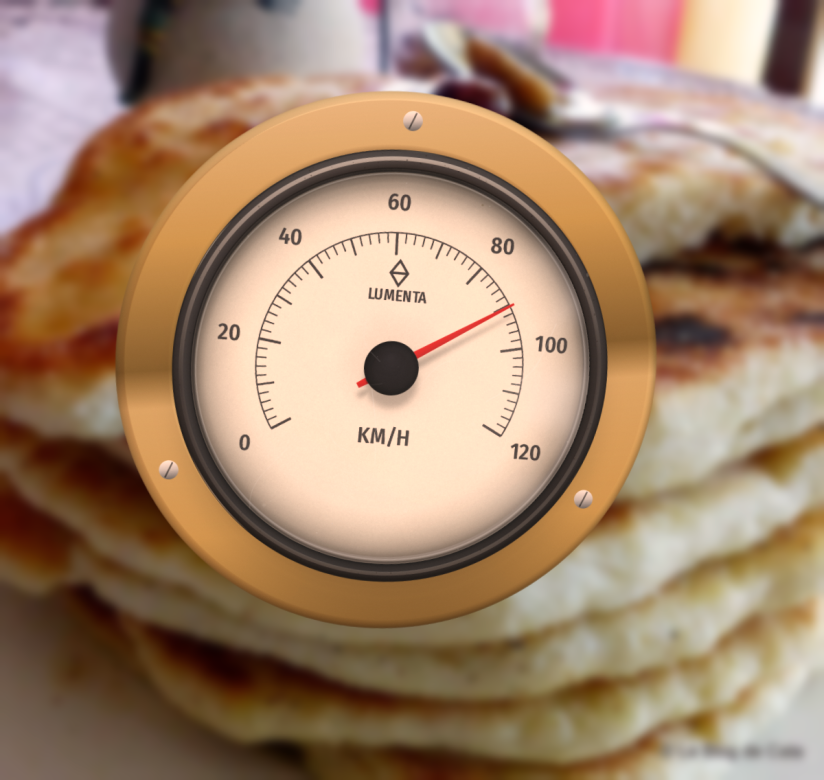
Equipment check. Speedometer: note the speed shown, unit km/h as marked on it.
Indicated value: 90 km/h
